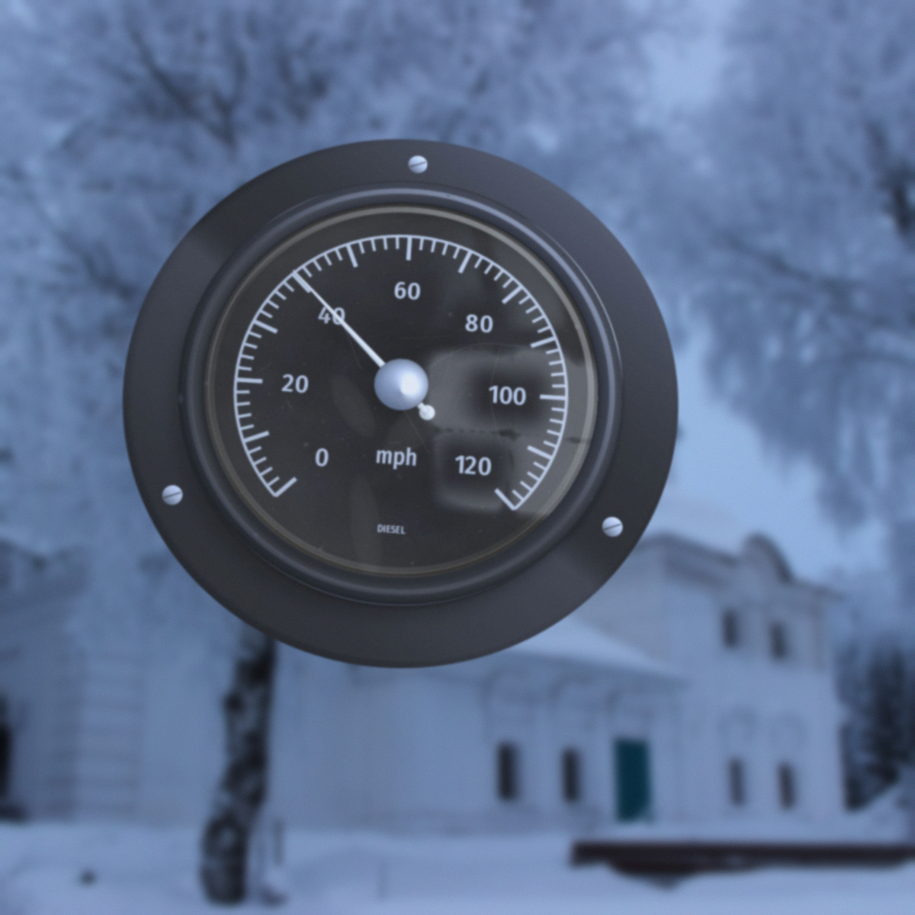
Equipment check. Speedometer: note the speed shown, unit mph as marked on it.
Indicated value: 40 mph
